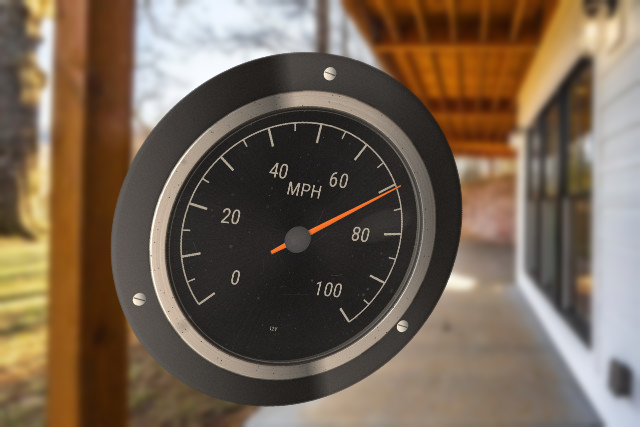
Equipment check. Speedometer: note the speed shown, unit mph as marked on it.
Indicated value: 70 mph
